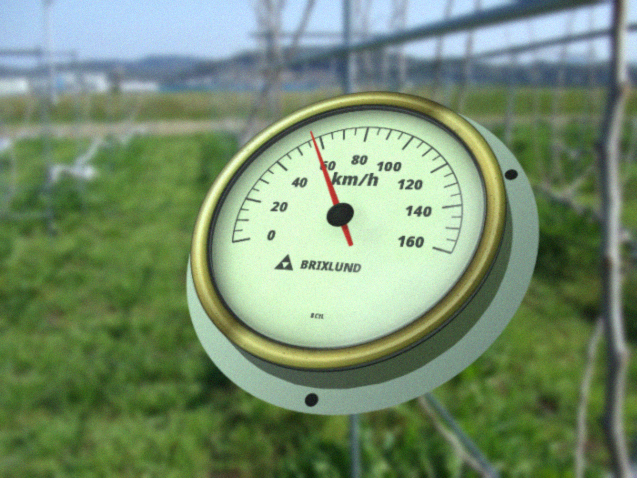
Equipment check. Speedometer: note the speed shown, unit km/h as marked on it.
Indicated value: 57.5 km/h
